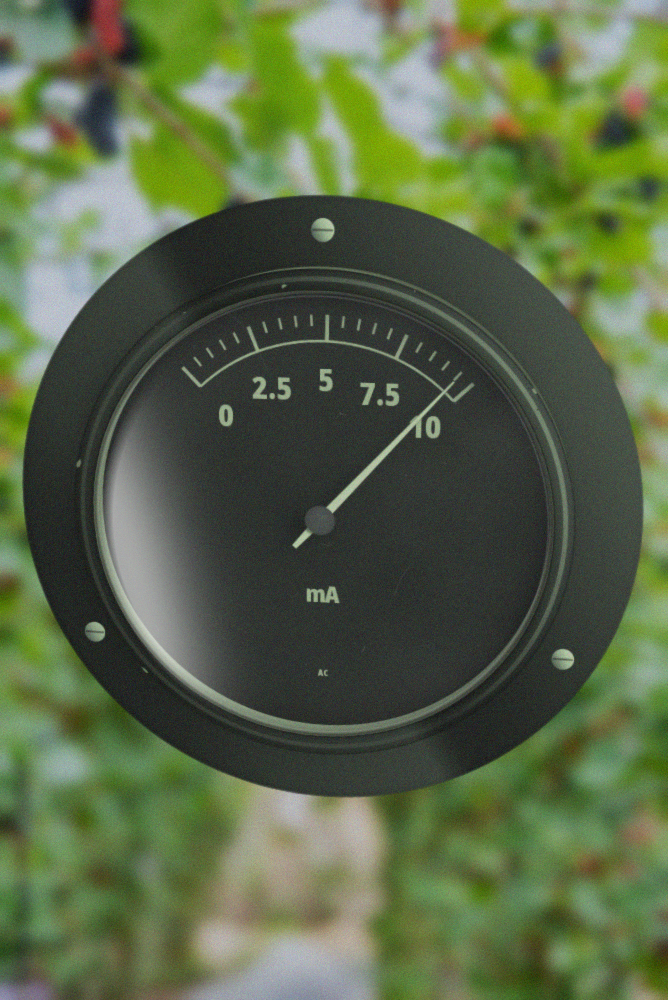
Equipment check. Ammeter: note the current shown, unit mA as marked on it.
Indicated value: 9.5 mA
